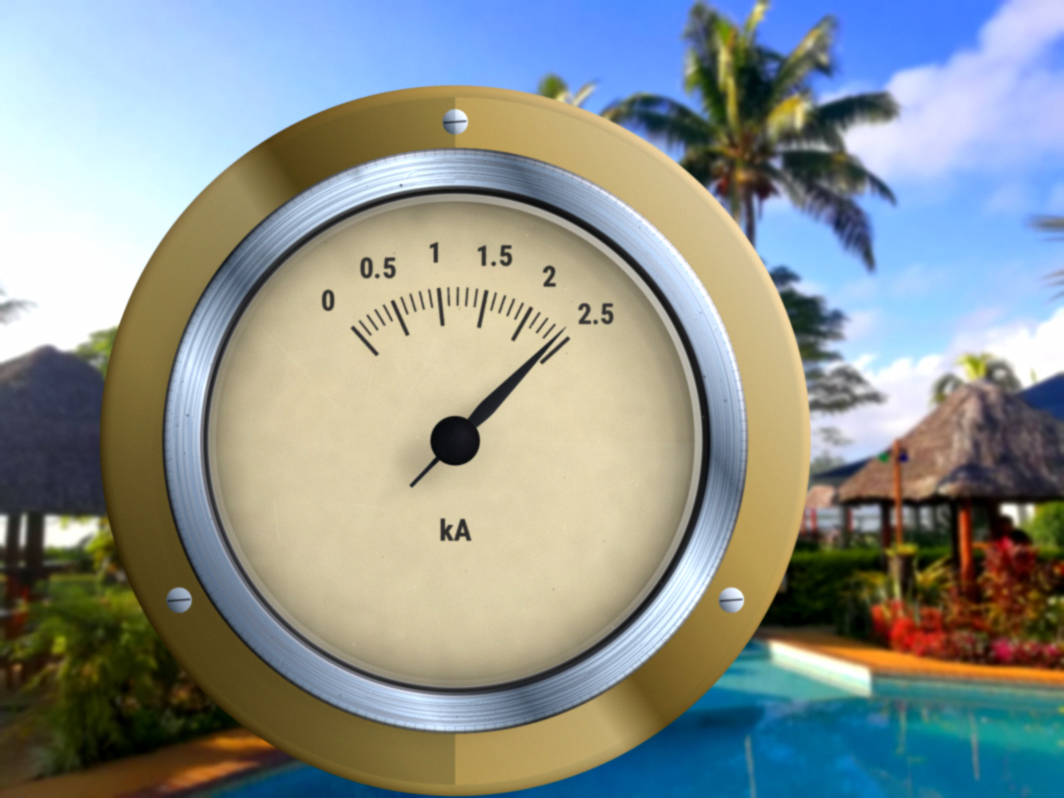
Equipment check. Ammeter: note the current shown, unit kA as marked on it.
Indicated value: 2.4 kA
